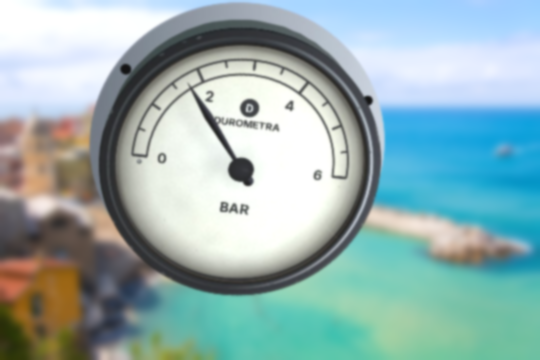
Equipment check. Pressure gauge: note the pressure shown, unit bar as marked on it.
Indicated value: 1.75 bar
